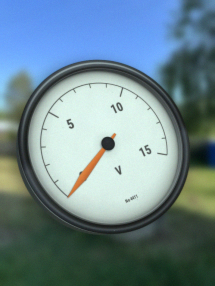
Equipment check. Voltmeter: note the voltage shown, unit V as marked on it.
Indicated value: 0 V
